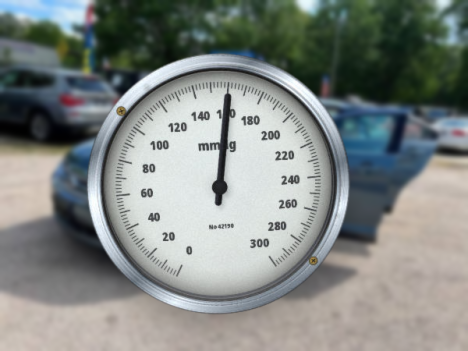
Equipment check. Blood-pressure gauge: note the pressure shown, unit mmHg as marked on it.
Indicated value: 160 mmHg
